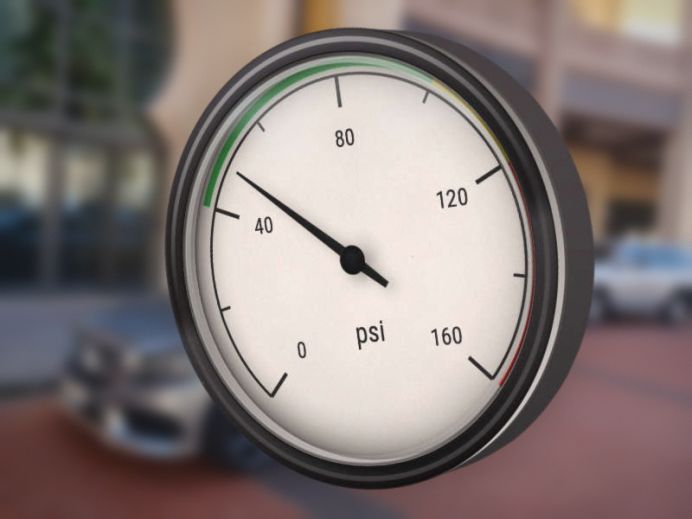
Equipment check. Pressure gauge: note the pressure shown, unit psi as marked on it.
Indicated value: 50 psi
